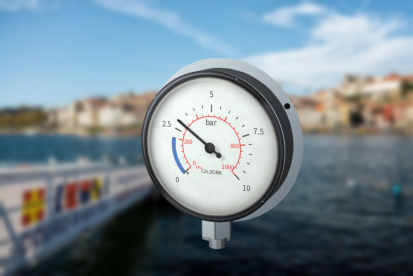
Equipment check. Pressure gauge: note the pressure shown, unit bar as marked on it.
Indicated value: 3 bar
